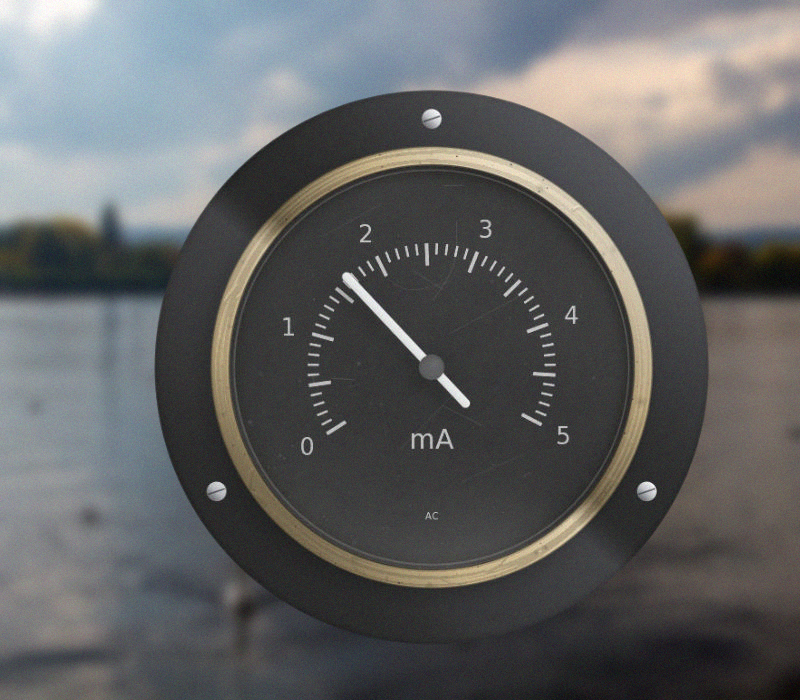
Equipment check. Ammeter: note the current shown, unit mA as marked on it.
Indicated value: 1.65 mA
